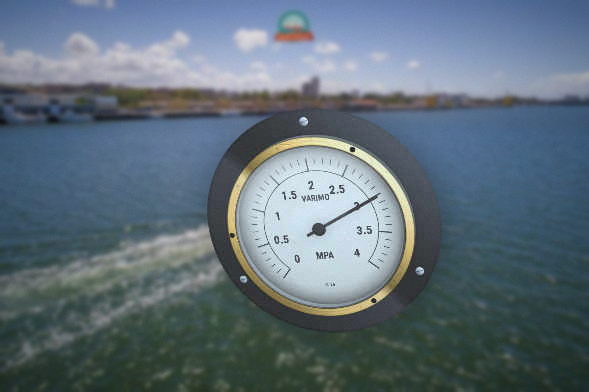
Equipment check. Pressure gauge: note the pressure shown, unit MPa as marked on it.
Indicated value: 3 MPa
